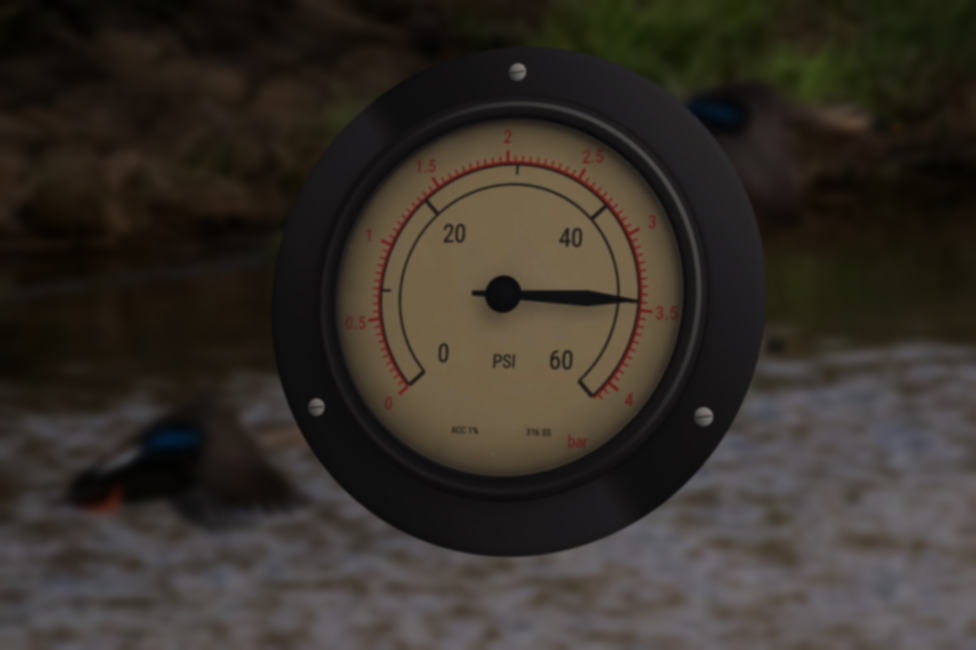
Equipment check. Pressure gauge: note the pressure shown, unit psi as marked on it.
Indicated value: 50 psi
